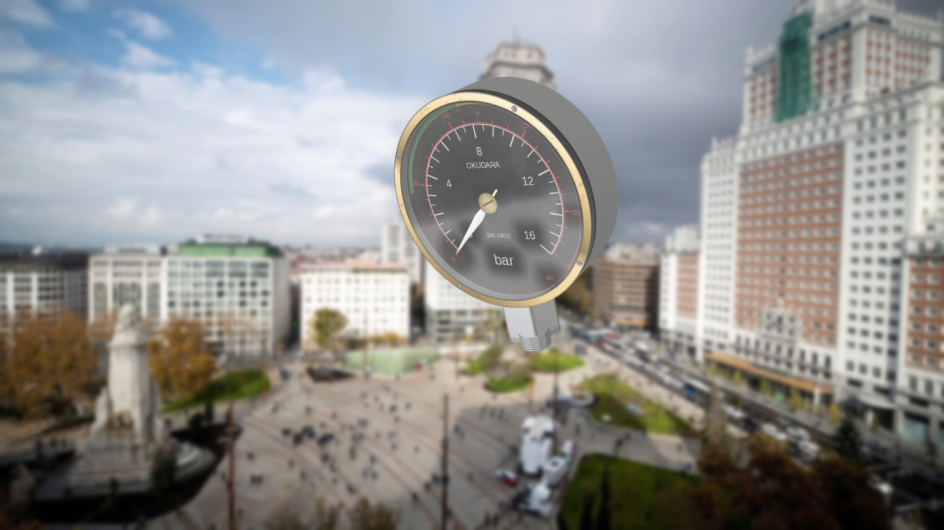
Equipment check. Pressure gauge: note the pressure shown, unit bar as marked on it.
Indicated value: 0 bar
